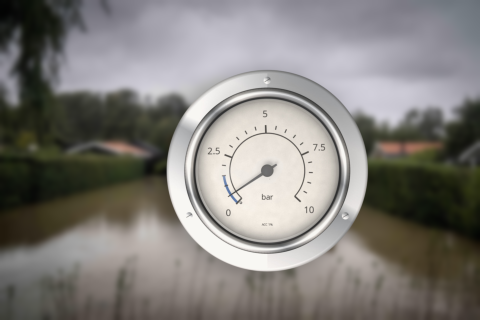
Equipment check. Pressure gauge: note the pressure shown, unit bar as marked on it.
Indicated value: 0.5 bar
